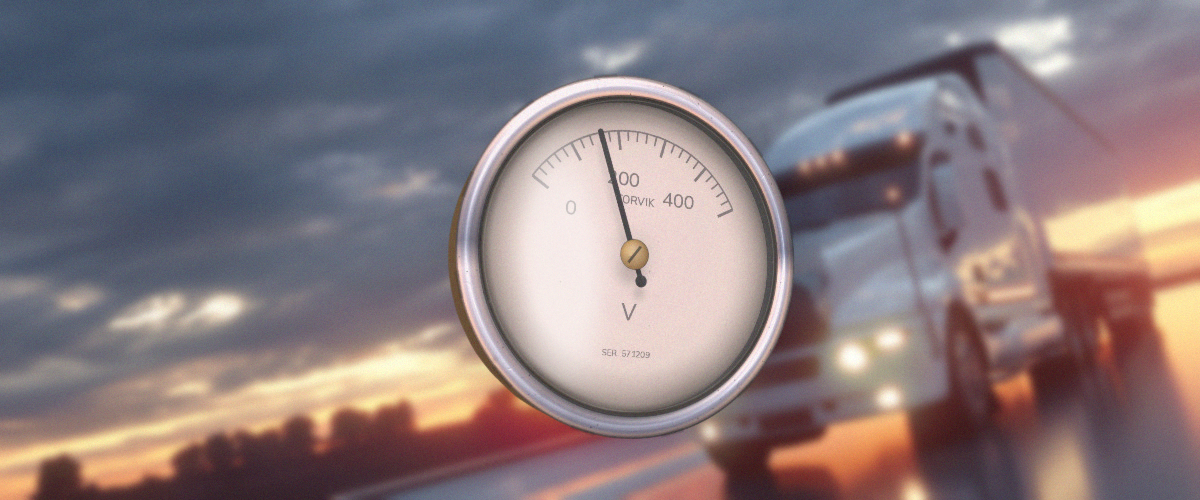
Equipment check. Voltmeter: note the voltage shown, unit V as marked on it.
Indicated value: 160 V
